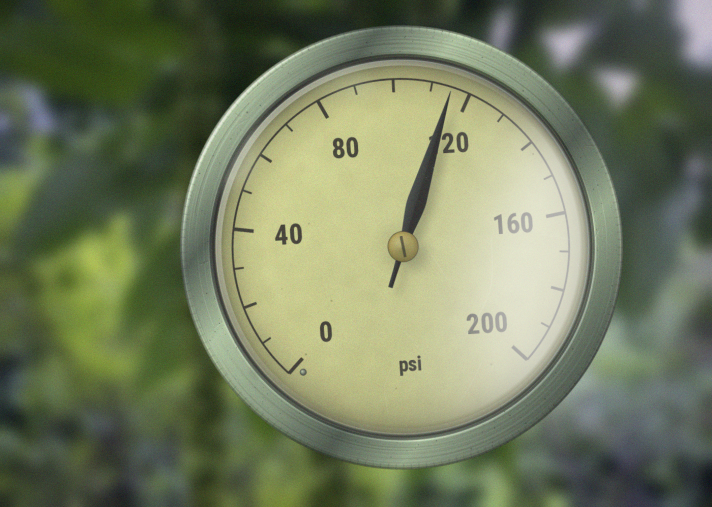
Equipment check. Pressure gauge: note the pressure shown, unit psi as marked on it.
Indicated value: 115 psi
